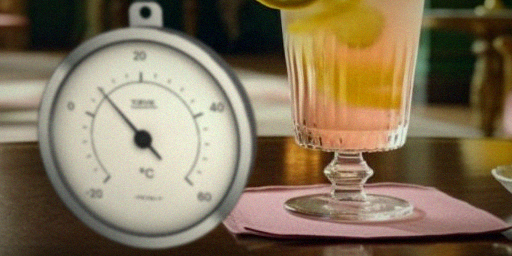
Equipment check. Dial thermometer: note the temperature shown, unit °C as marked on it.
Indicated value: 8 °C
